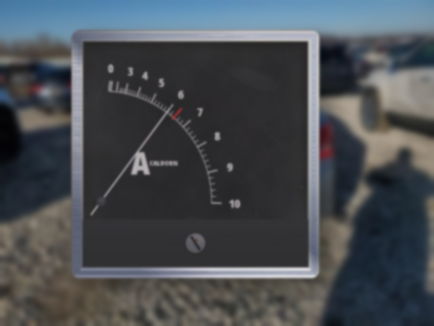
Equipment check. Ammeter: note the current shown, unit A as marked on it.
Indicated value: 6 A
